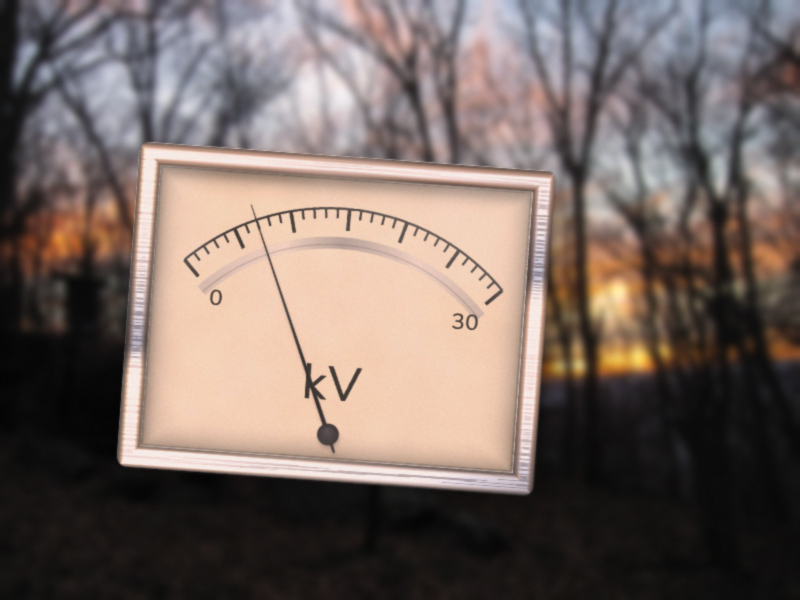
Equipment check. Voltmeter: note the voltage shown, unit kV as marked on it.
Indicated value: 7 kV
